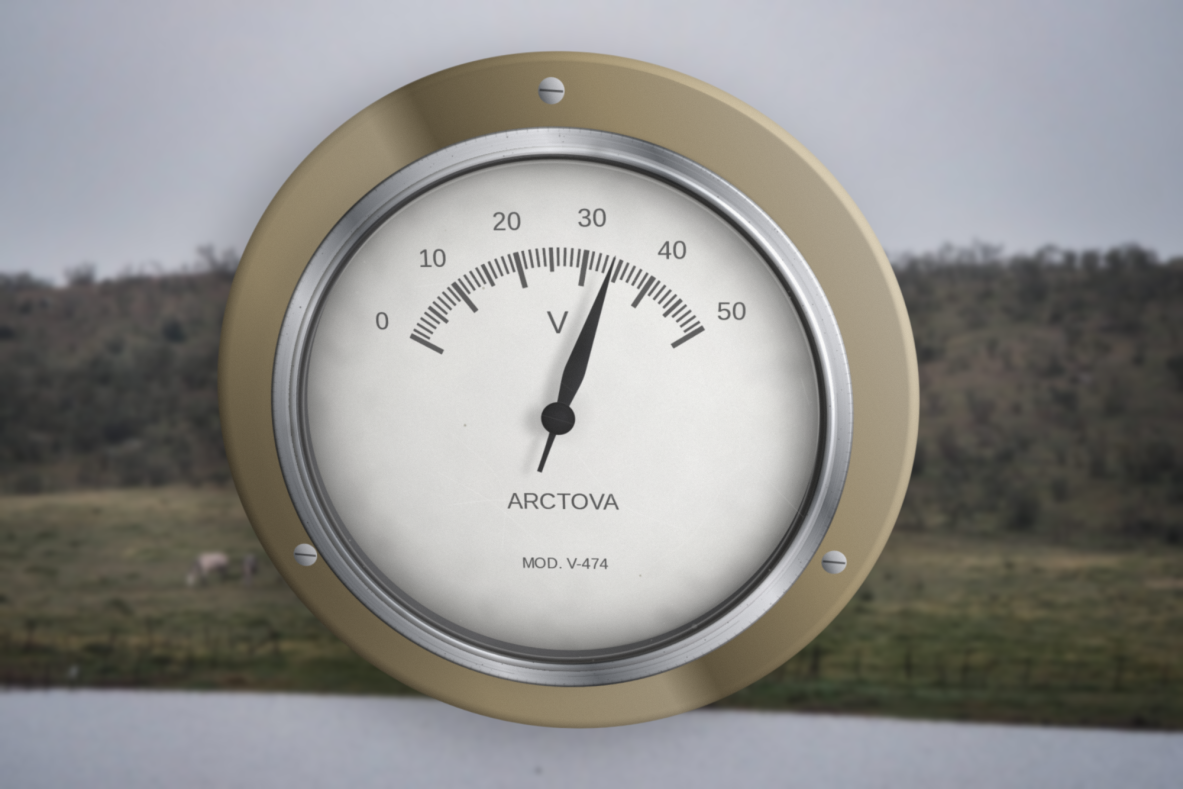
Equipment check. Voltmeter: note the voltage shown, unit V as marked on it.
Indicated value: 34 V
